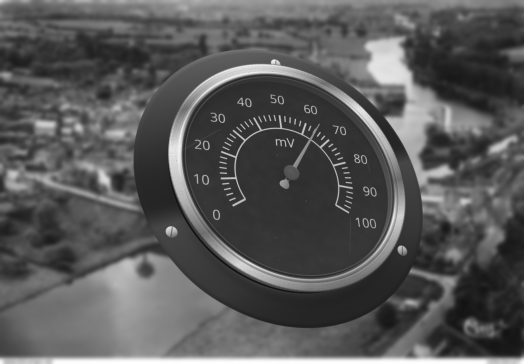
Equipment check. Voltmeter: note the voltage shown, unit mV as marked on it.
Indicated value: 64 mV
